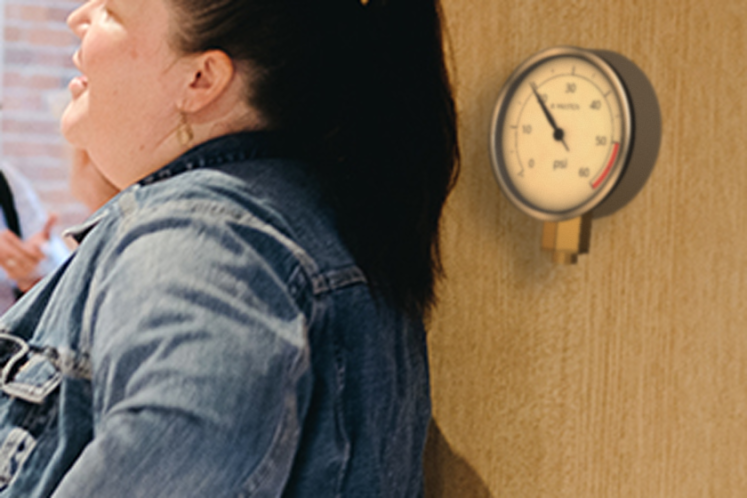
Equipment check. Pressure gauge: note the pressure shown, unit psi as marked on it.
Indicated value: 20 psi
